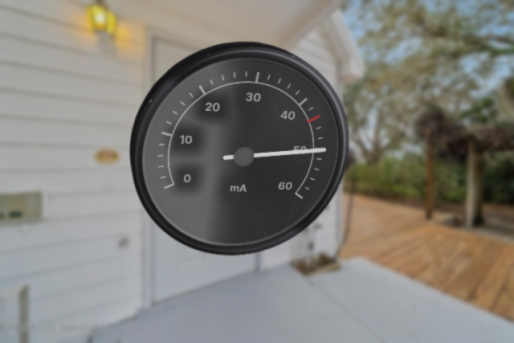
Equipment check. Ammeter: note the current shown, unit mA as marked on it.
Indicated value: 50 mA
